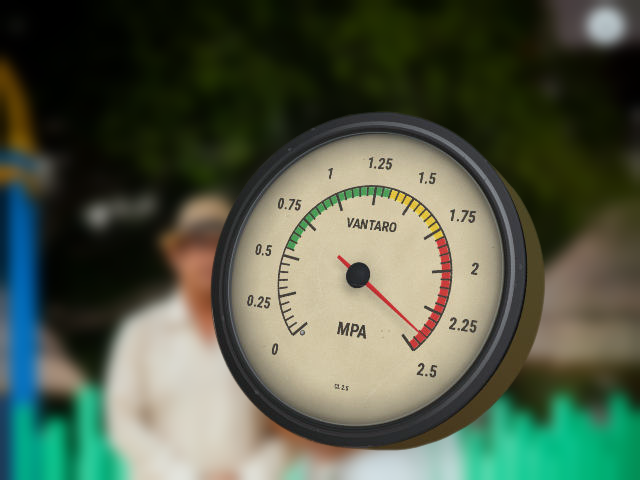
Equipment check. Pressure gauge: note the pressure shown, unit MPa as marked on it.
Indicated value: 2.4 MPa
